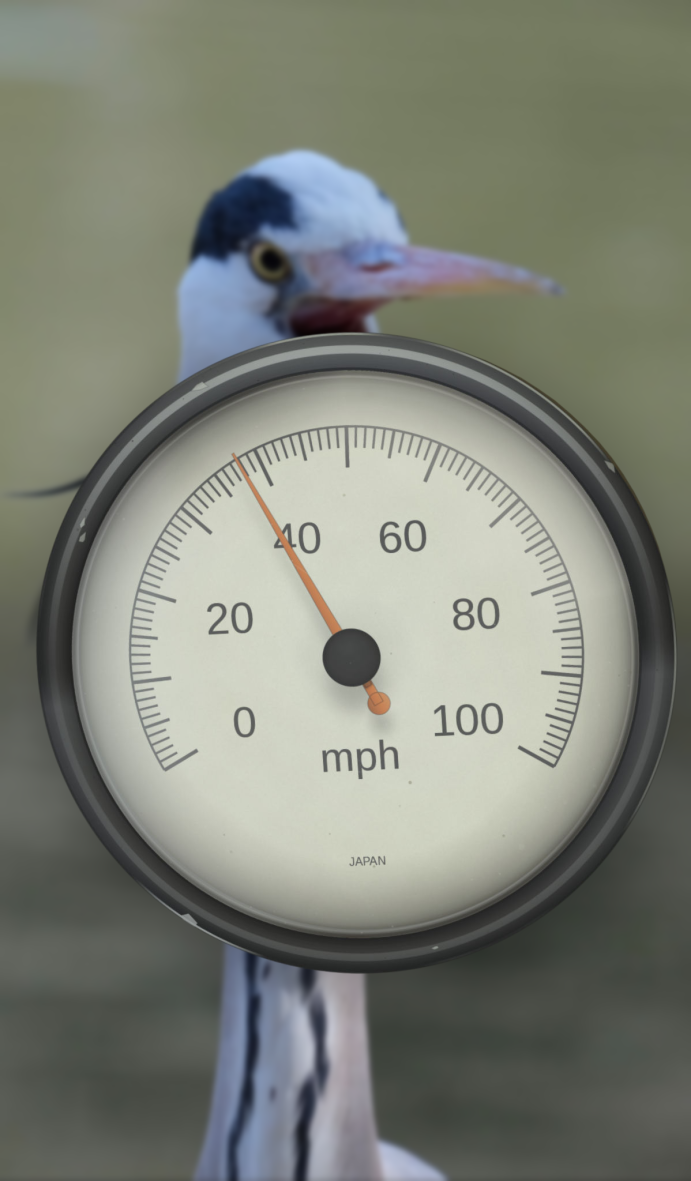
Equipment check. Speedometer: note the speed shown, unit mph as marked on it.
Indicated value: 38 mph
